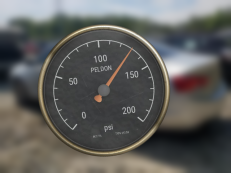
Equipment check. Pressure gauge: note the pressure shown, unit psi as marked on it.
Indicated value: 130 psi
